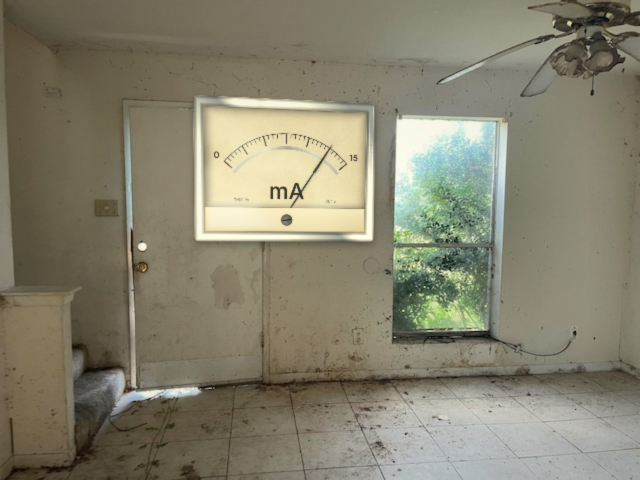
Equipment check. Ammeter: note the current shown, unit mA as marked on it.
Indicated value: 12.5 mA
